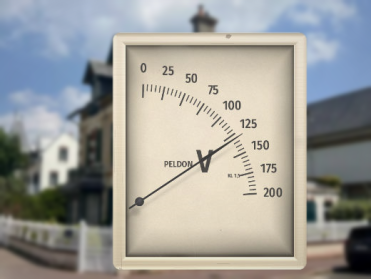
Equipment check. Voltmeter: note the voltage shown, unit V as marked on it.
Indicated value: 130 V
